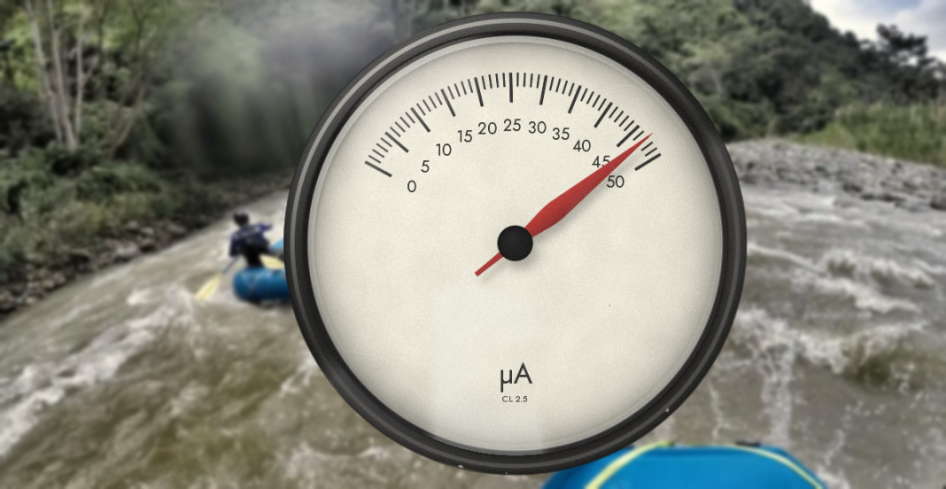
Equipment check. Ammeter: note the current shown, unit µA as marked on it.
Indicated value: 47 µA
